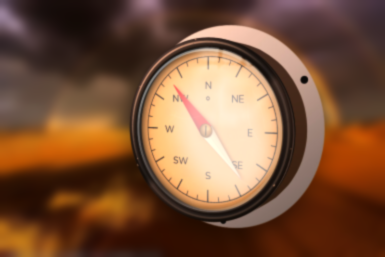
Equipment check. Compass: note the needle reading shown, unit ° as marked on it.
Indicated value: 320 °
